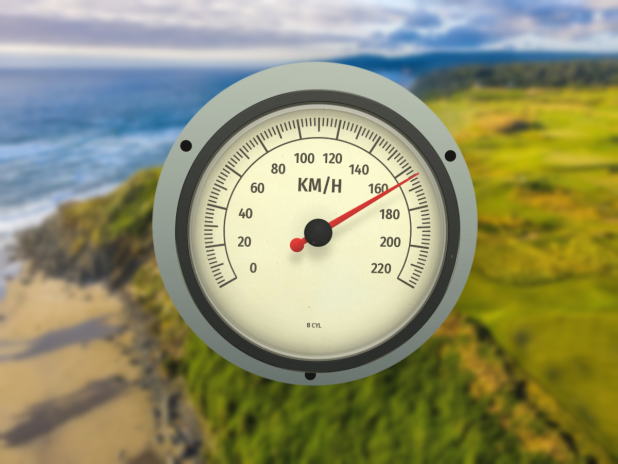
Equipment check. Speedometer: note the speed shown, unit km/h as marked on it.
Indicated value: 164 km/h
